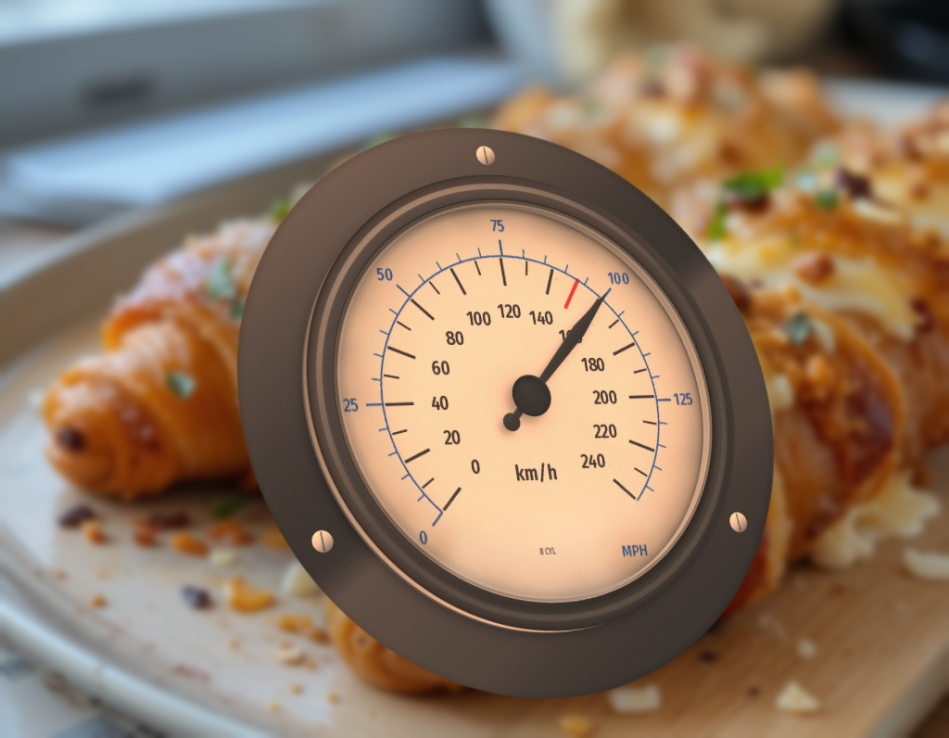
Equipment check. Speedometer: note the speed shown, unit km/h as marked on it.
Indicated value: 160 km/h
